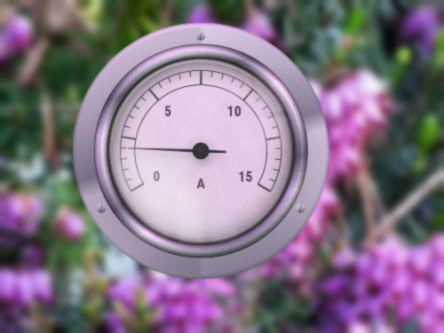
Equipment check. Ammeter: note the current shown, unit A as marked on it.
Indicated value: 2 A
